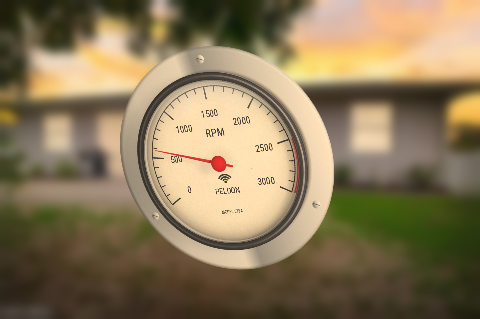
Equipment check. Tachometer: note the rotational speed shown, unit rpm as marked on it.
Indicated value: 600 rpm
